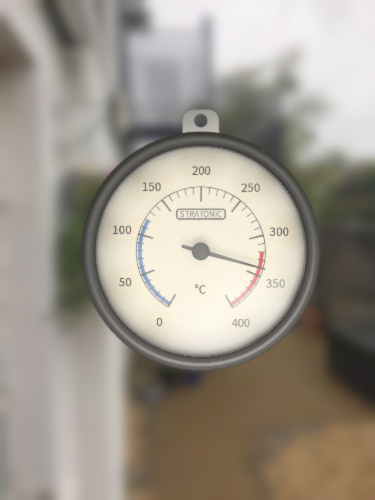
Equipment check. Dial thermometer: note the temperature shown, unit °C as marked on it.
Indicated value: 340 °C
